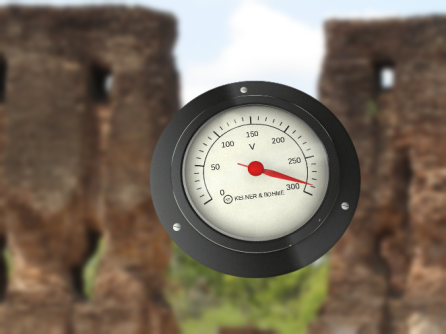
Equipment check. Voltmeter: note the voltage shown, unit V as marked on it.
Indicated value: 290 V
